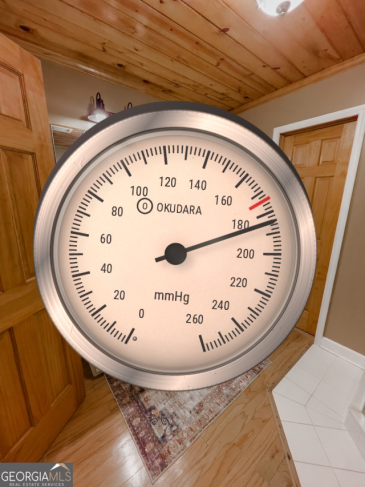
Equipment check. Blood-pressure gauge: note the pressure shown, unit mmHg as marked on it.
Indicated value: 184 mmHg
